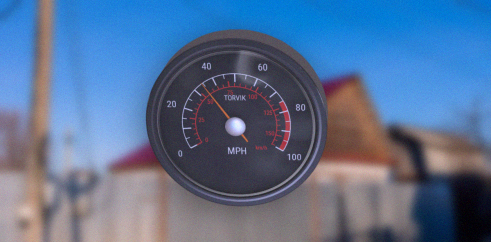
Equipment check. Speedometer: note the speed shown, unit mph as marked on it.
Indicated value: 35 mph
